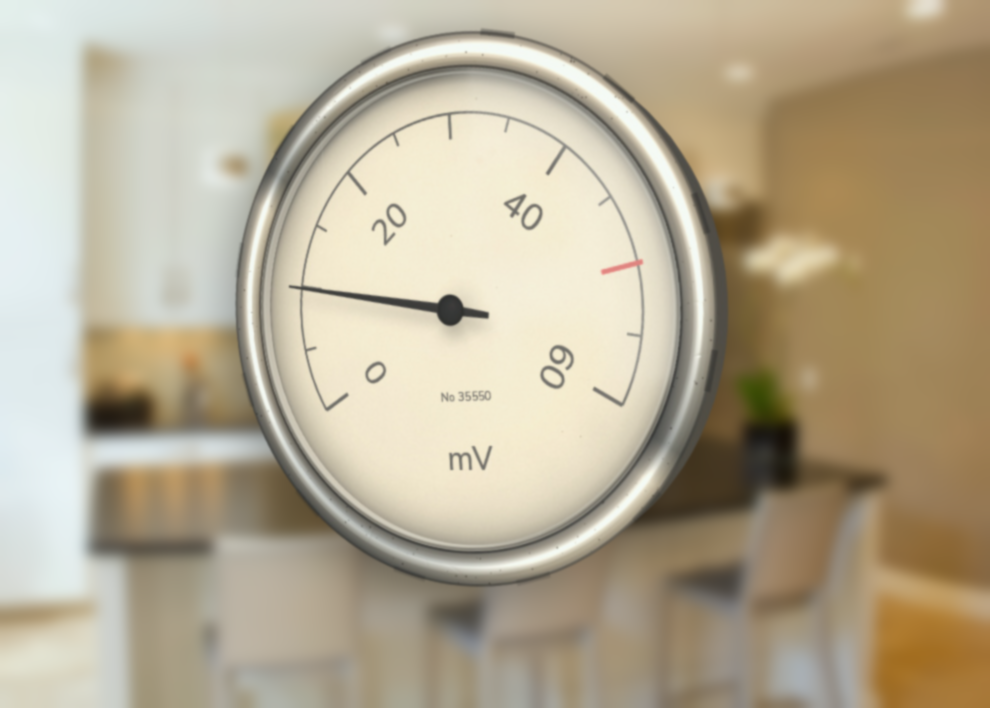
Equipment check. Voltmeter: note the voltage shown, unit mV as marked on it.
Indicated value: 10 mV
